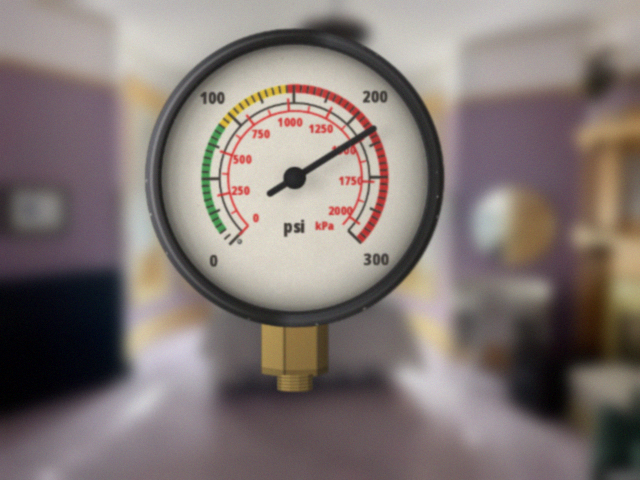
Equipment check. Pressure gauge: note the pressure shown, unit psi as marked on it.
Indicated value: 215 psi
